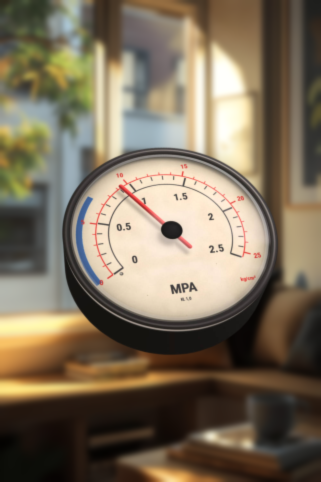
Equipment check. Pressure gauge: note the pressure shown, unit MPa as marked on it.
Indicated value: 0.9 MPa
